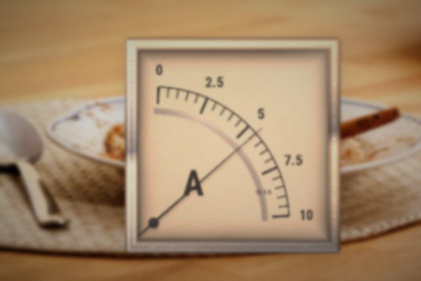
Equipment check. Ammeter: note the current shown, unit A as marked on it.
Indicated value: 5.5 A
